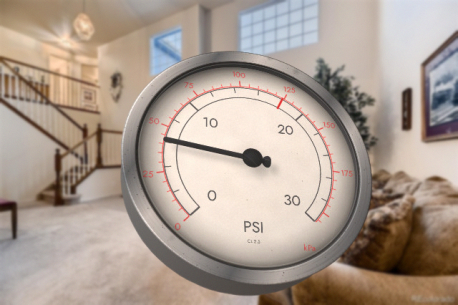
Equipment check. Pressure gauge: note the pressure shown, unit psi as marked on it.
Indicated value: 6 psi
